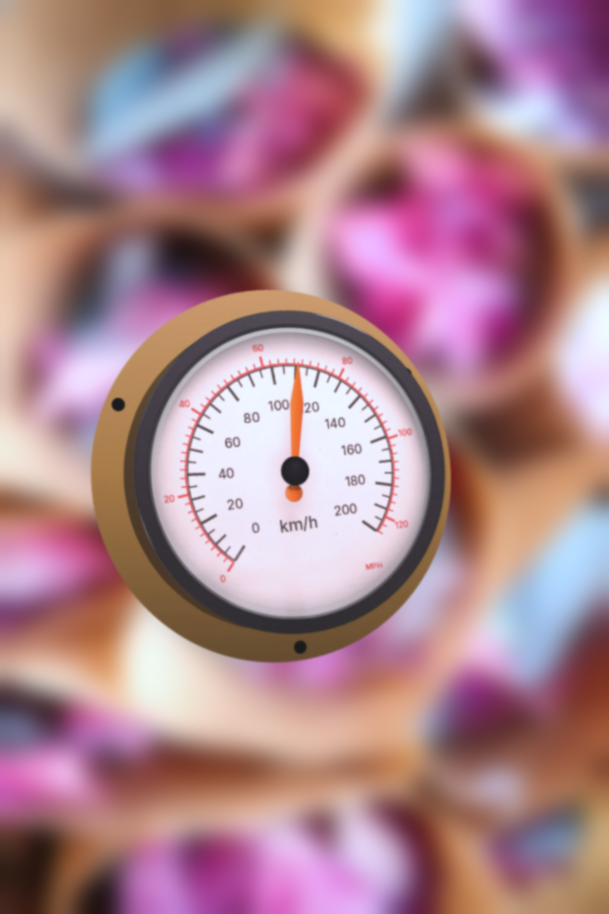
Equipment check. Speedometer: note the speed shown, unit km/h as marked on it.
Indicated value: 110 km/h
